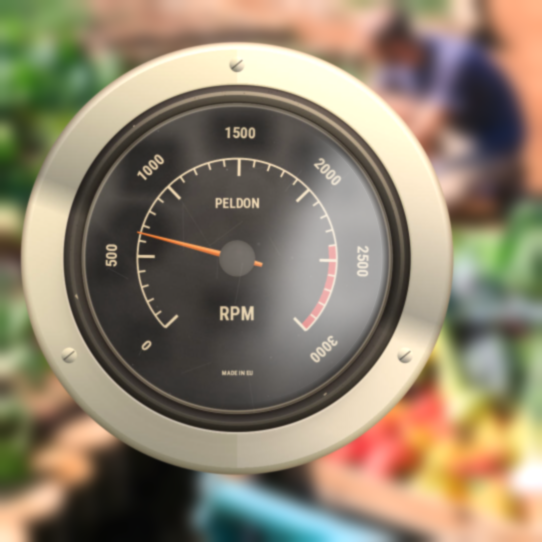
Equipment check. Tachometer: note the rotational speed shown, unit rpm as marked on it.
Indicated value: 650 rpm
